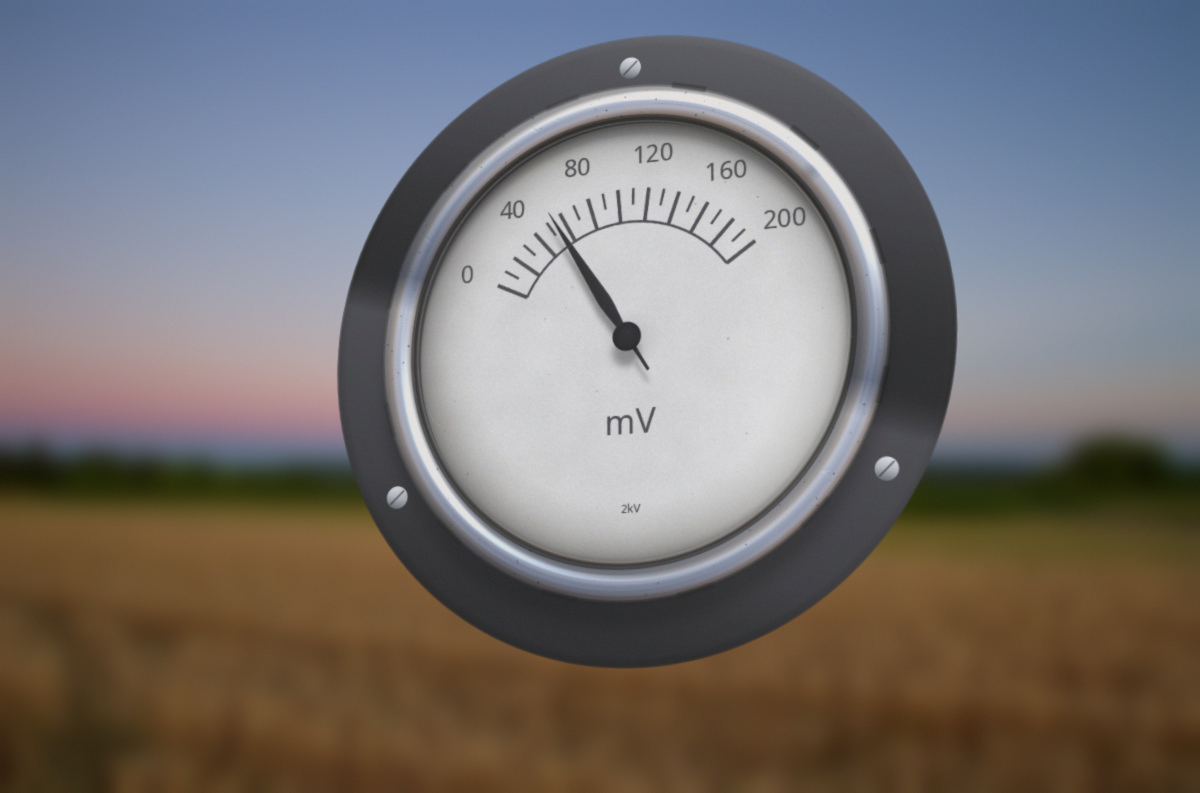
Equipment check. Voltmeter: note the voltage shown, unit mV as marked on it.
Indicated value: 55 mV
